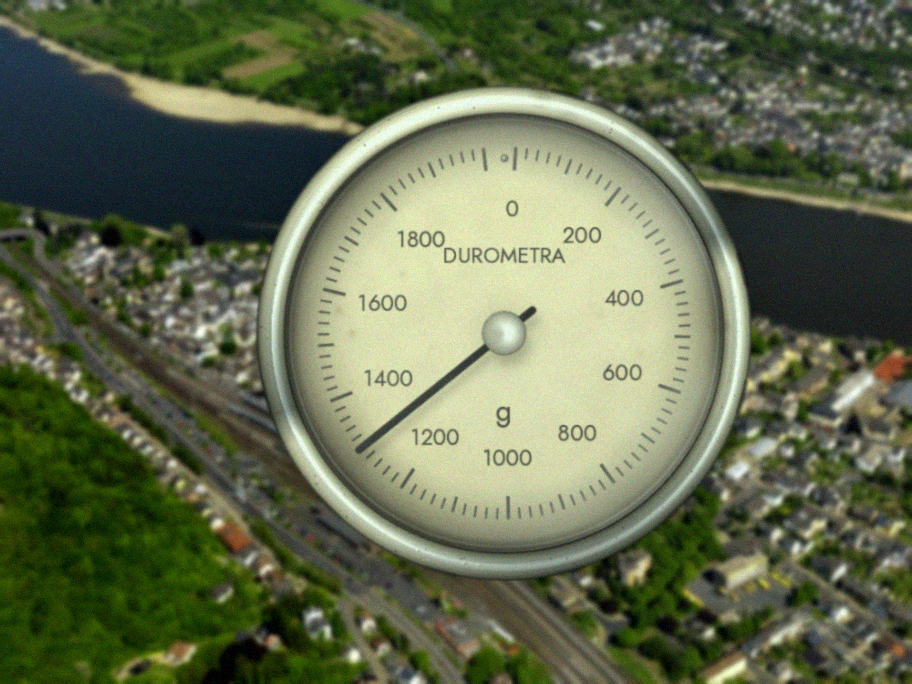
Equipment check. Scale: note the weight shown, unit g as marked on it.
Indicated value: 1300 g
